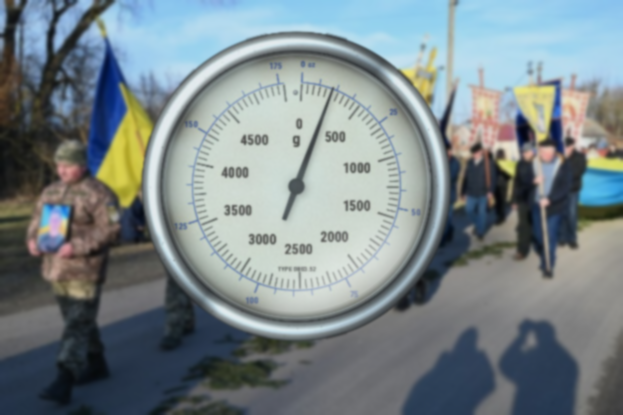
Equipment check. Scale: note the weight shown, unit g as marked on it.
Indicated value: 250 g
